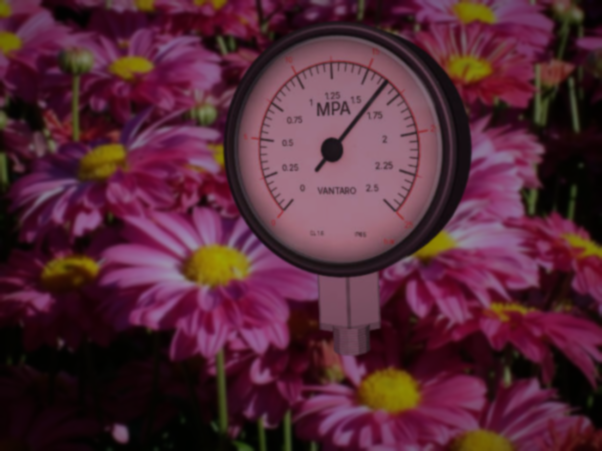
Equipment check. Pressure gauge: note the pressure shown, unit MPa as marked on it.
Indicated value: 1.65 MPa
